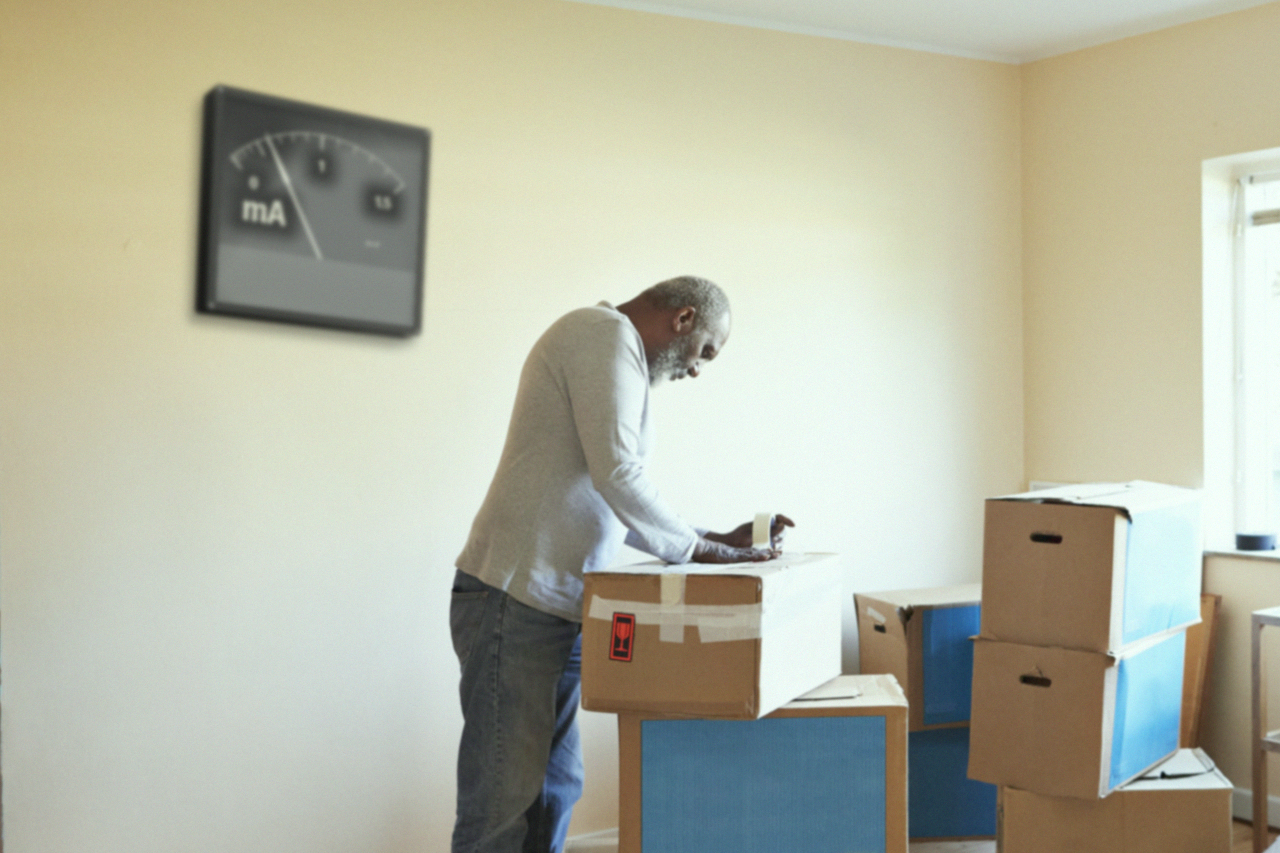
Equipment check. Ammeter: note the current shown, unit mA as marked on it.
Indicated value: 0.6 mA
